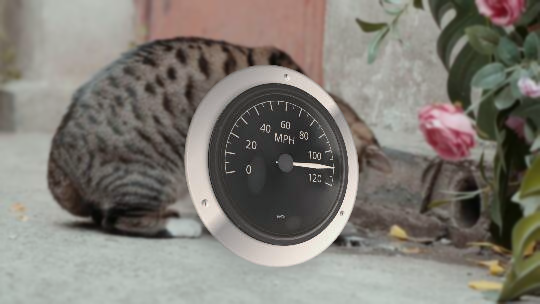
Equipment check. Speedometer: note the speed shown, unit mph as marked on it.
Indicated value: 110 mph
